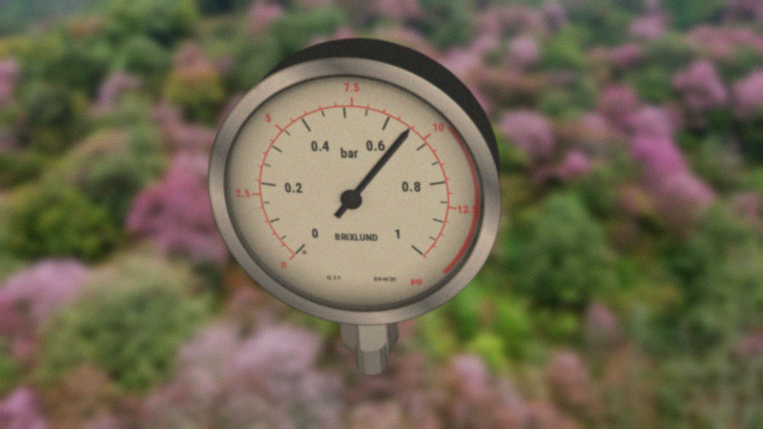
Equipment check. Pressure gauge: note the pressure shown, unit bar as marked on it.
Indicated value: 0.65 bar
